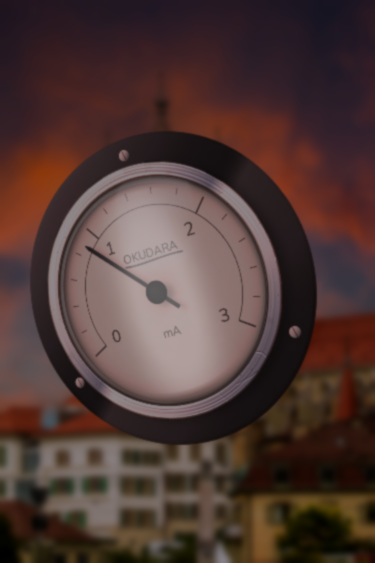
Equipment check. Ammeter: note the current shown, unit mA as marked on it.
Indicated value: 0.9 mA
